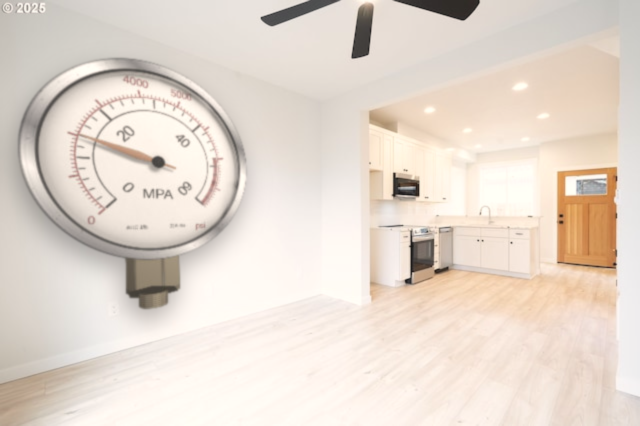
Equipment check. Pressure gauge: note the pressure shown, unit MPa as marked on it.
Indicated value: 14 MPa
